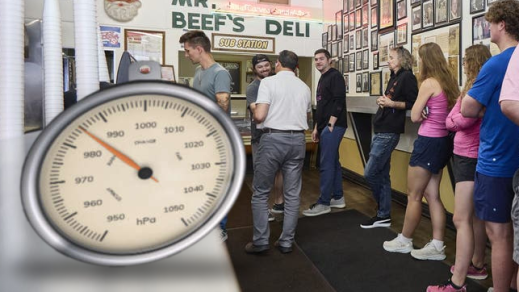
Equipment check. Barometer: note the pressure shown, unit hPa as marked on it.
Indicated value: 985 hPa
